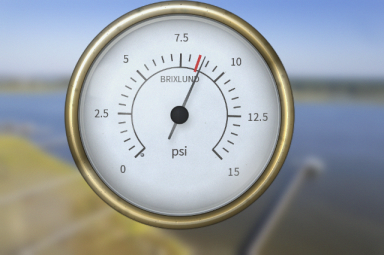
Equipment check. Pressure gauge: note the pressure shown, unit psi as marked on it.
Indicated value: 8.75 psi
